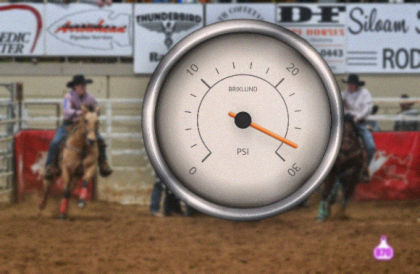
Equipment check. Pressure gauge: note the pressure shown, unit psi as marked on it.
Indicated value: 28 psi
